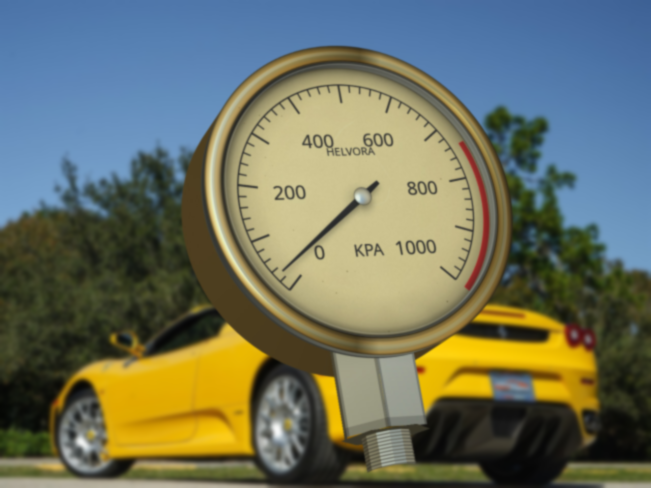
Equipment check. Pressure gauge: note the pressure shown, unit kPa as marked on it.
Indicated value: 30 kPa
